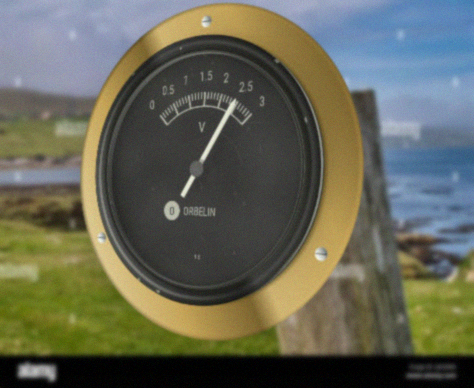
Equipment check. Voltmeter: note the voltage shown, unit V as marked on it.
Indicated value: 2.5 V
